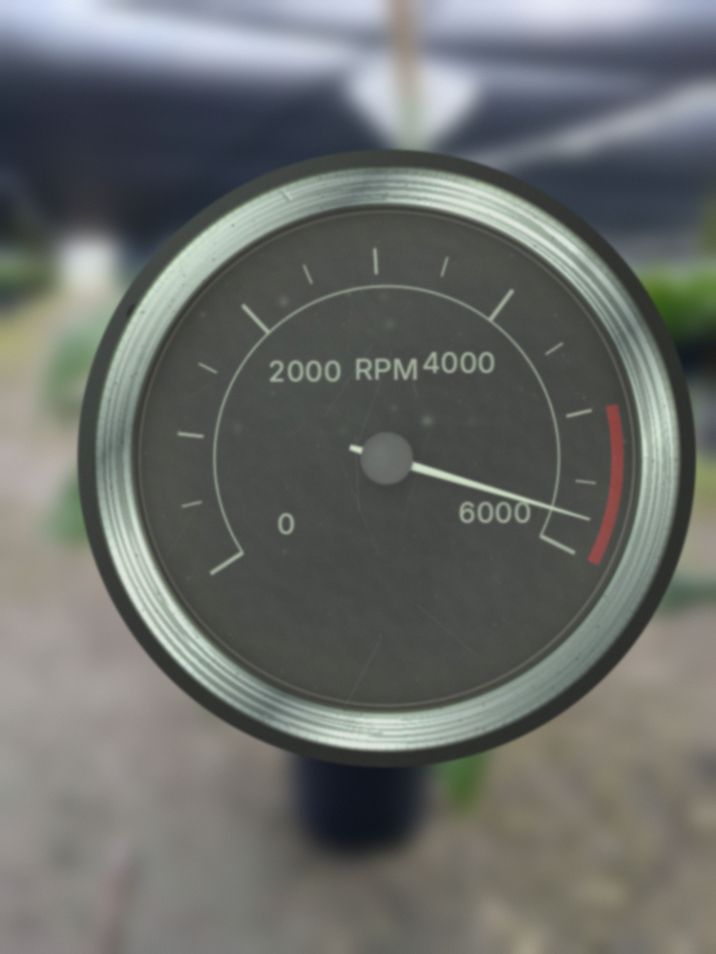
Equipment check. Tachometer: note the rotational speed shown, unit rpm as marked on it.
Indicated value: 5750 rpm
